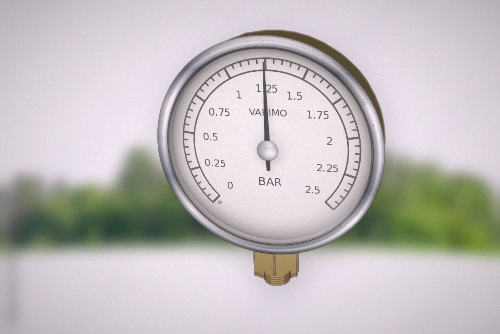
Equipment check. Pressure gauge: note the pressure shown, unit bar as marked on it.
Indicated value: 1.25 bar
